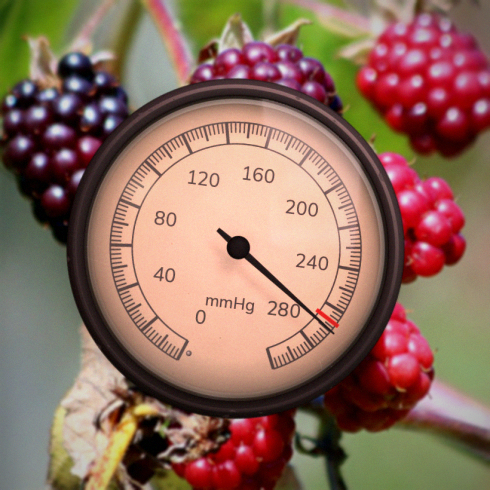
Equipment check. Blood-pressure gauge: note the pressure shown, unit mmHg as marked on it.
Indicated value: 270 mmHg
